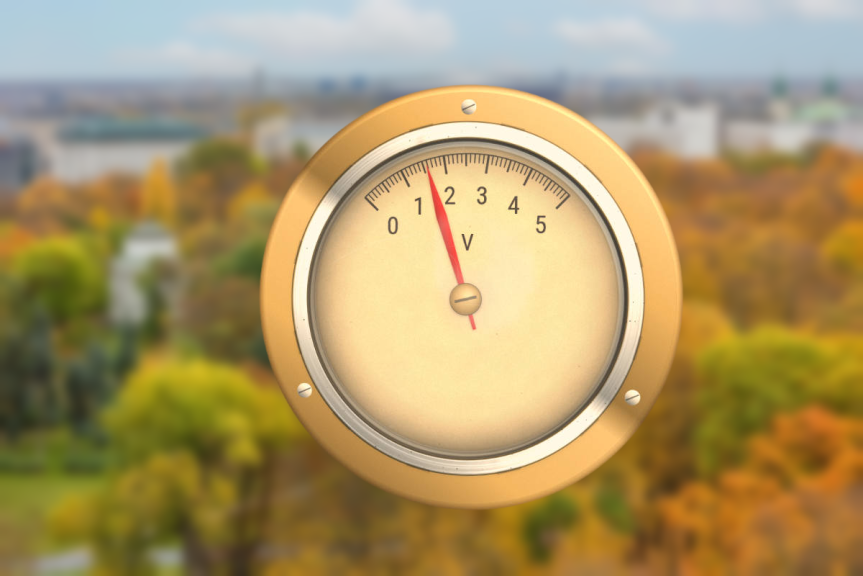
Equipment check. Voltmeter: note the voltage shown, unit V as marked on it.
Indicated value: 1.6 V
